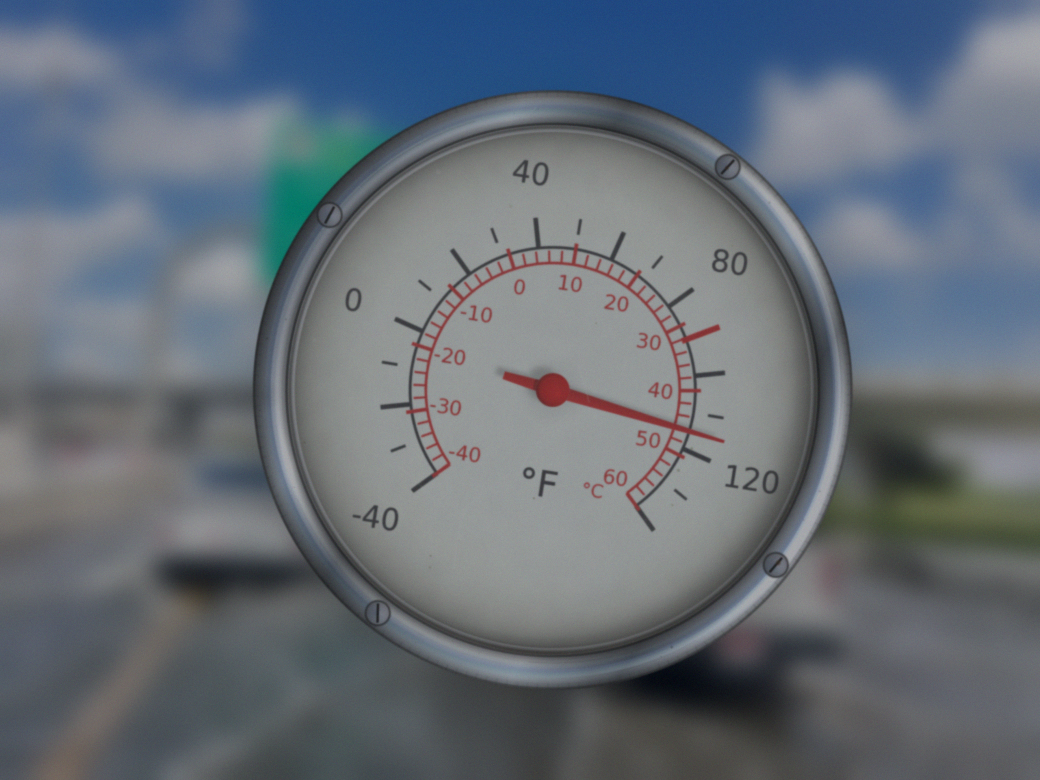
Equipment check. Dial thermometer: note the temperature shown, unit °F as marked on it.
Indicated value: 115 °F
